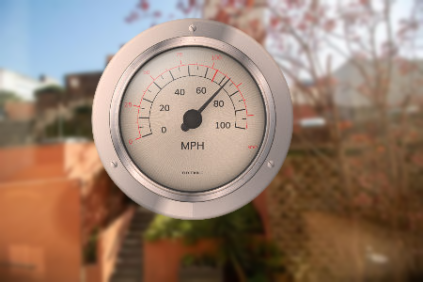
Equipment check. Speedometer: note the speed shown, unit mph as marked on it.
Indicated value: 72.5 mph
